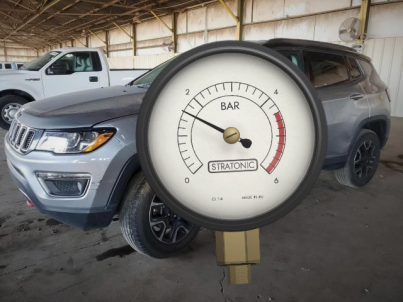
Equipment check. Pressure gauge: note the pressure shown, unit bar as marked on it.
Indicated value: 1.6 bar
